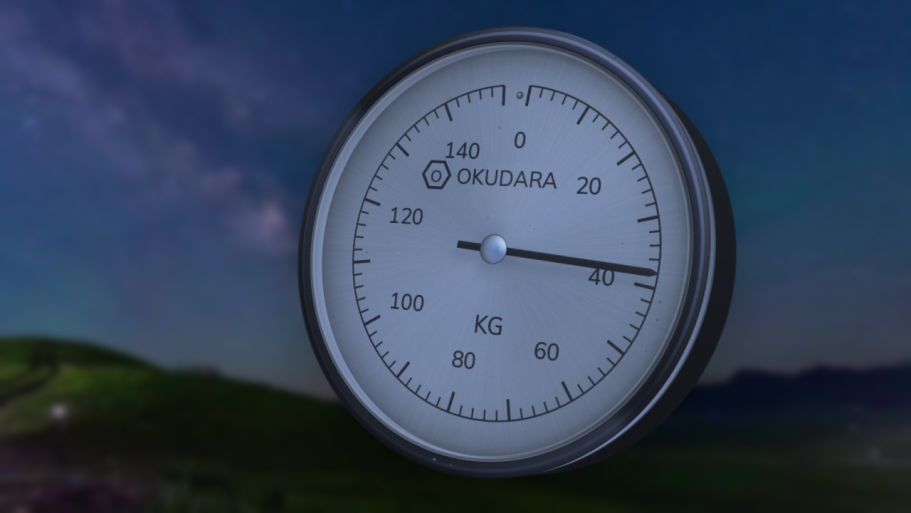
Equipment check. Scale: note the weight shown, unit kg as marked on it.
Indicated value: 38 kg
